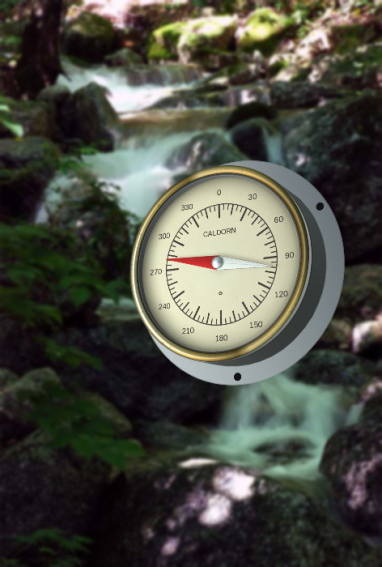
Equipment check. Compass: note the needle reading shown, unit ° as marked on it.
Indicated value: 280 °
